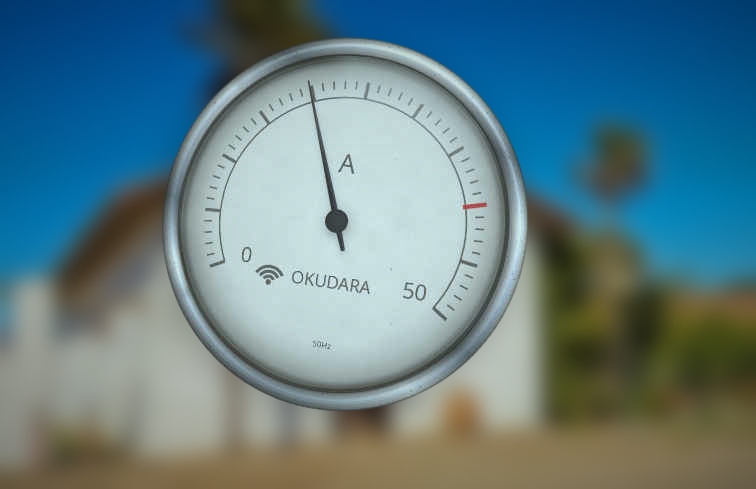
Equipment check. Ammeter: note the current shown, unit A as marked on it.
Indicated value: 20 A
